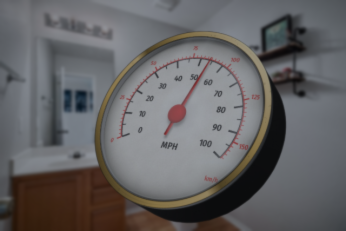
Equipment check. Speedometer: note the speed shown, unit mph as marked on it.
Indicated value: 55 mph
